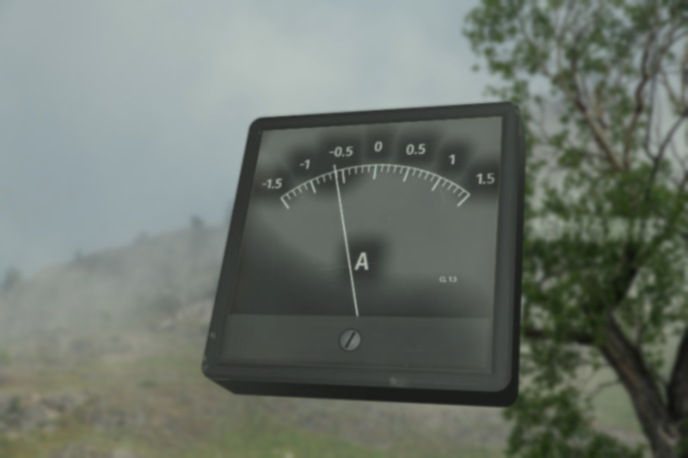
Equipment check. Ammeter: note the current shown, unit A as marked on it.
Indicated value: -0.6 A
